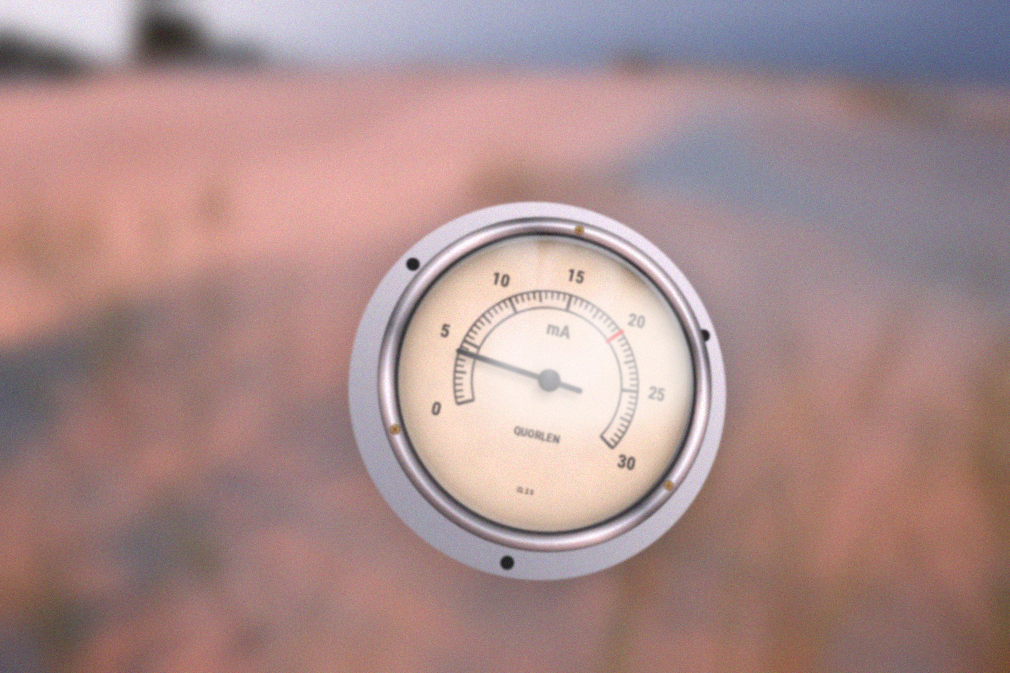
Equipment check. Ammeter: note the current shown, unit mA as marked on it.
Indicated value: 4 mA
